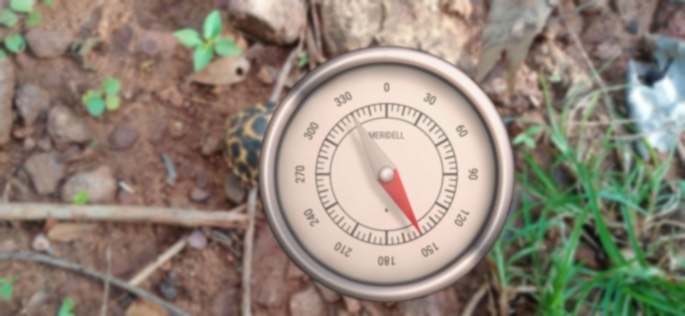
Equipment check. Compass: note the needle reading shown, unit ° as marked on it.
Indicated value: 150 °
